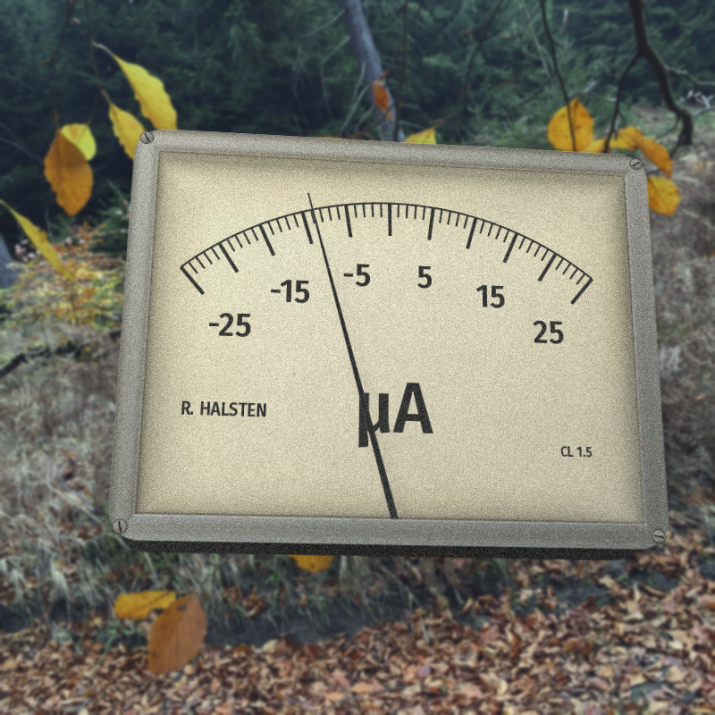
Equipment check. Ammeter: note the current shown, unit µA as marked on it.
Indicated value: -9 µA
